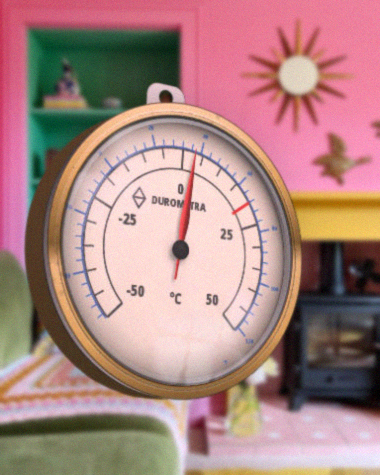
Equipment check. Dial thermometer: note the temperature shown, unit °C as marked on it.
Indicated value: 2.5 °C
